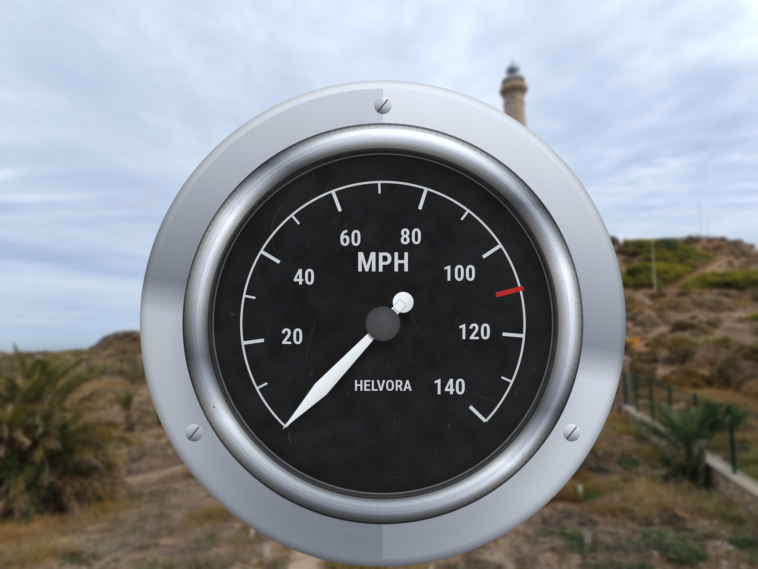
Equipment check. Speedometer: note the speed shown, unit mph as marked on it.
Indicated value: 0 mph
